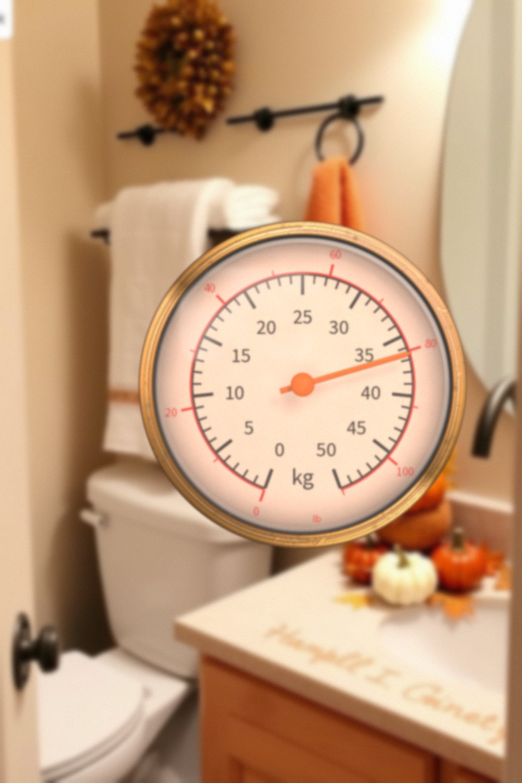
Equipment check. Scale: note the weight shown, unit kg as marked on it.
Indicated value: 36.5 kg
